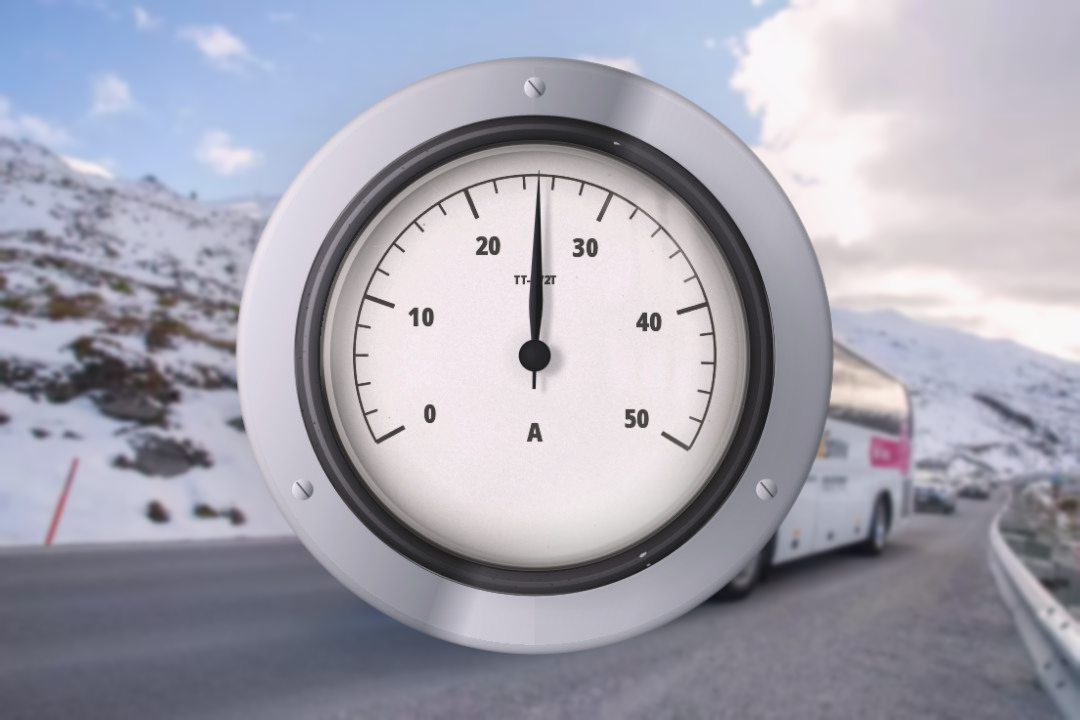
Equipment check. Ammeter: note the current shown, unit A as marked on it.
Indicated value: 25 A
